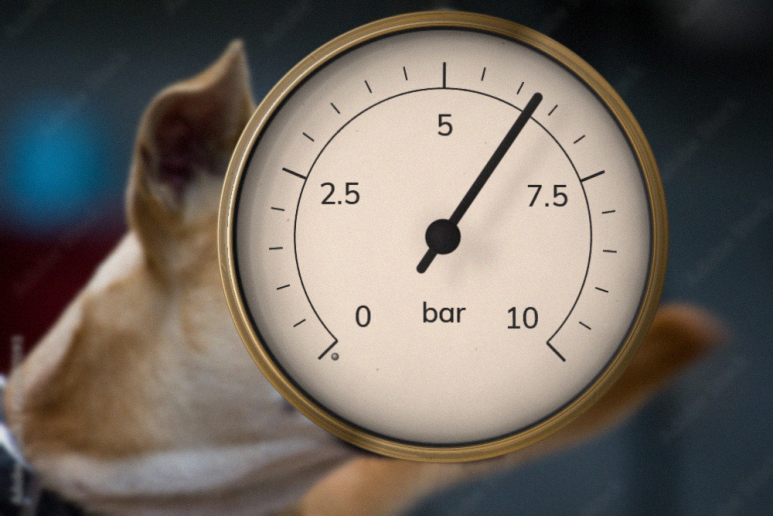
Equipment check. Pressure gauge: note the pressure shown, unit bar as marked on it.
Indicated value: 6.25 bar
